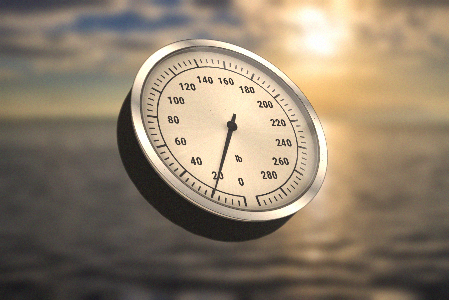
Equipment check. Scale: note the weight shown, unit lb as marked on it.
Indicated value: 20 lb
